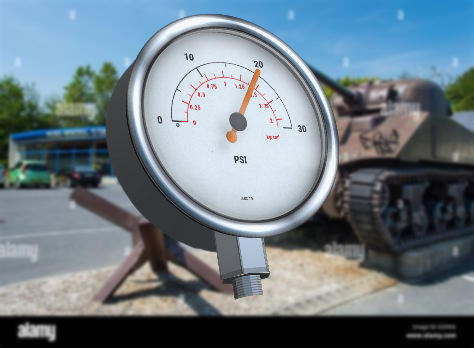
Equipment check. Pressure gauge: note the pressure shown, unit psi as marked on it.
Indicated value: 20 psi
